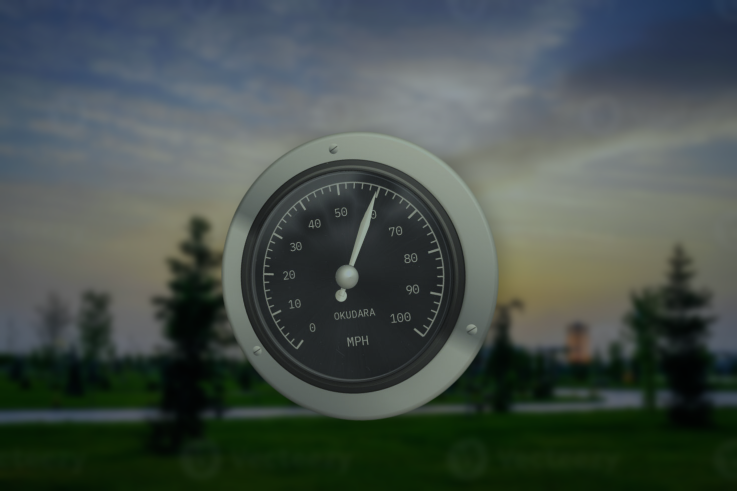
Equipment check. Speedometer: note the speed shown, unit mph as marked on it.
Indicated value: 60 mph
